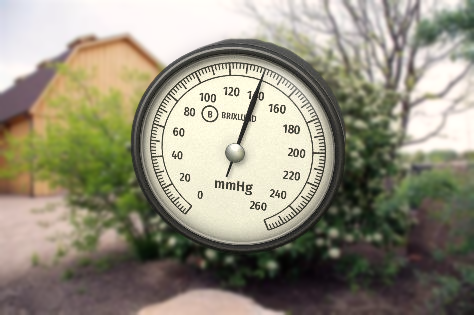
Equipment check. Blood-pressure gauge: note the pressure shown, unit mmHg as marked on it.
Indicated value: 140 mmHg
